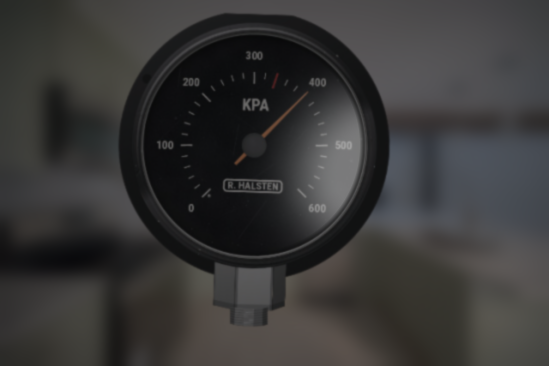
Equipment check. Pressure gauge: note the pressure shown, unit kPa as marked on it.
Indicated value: 400 kPa
